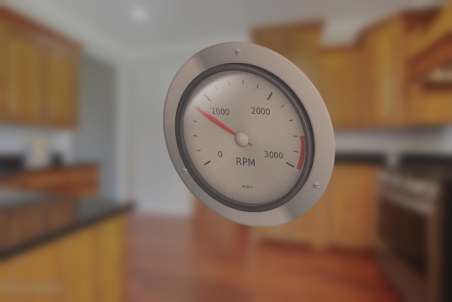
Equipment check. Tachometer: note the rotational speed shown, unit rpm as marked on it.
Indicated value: 800 rpm
